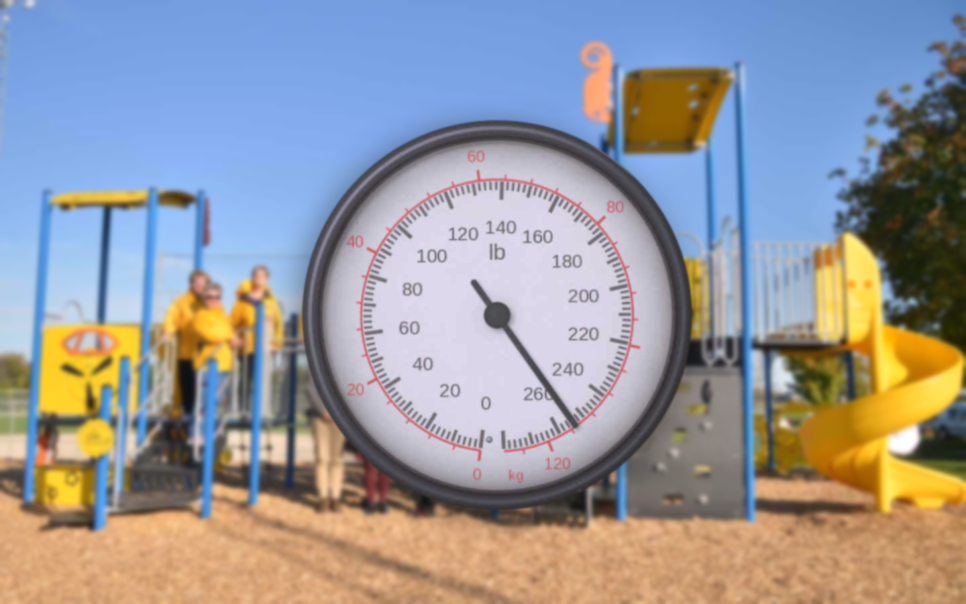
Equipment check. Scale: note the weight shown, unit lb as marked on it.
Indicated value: 254 lb
